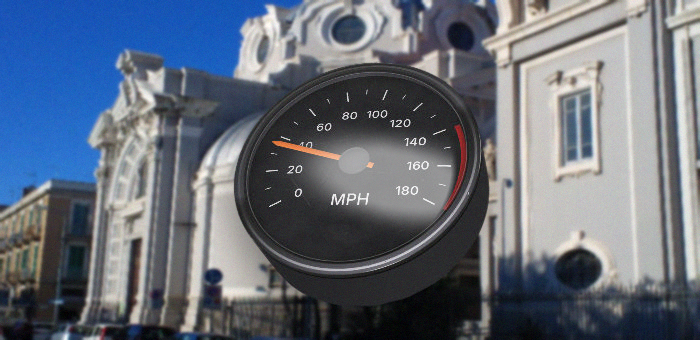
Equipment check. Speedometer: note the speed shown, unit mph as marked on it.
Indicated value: 35 mph
